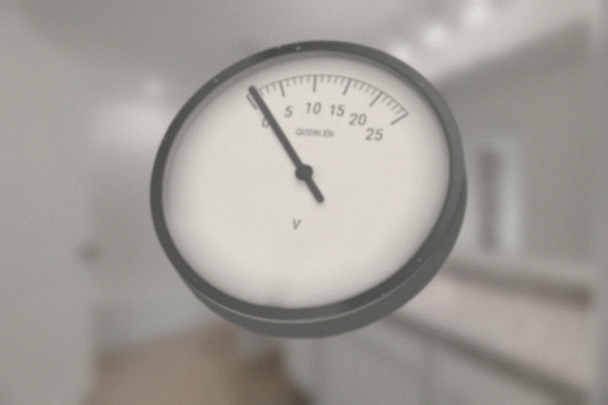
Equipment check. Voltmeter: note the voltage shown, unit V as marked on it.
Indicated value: 1 V
